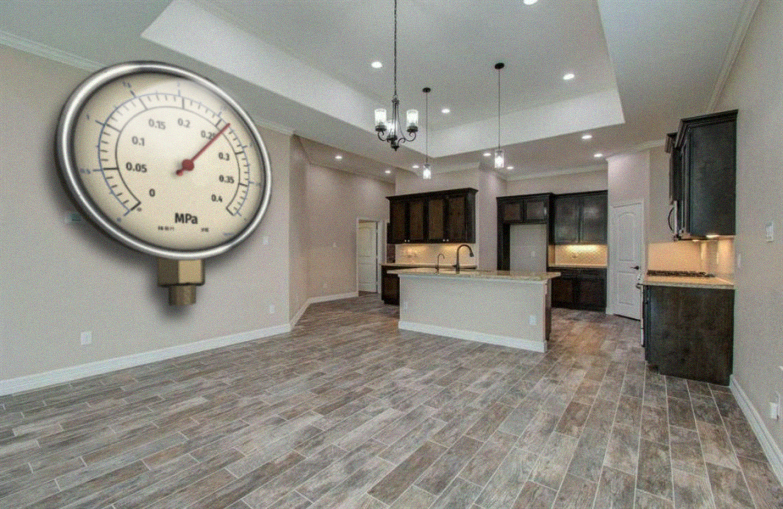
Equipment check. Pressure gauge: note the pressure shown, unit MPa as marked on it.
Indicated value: 0.26 MPa
